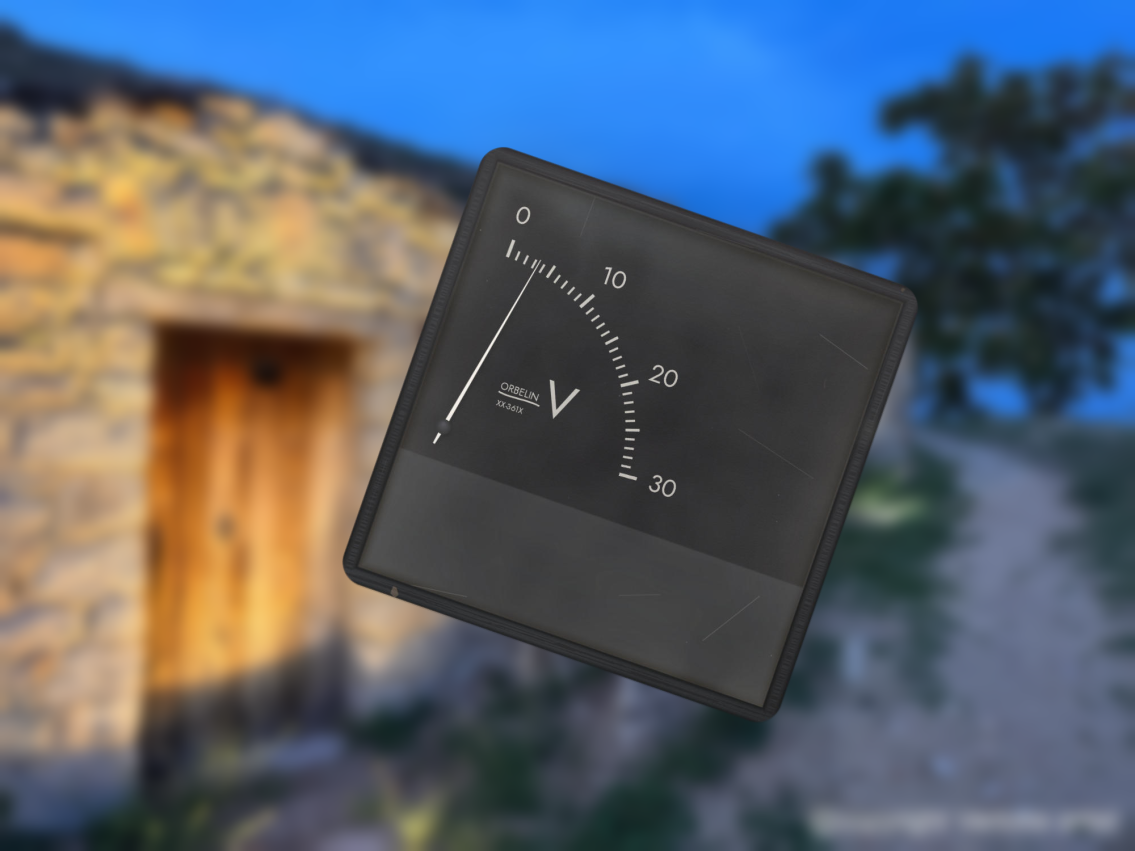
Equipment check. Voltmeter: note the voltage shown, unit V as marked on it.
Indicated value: 3.5 V
